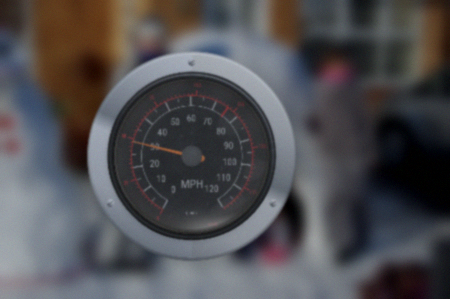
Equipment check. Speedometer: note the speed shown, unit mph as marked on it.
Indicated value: 30 mph
